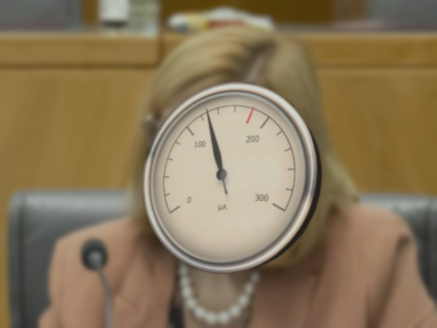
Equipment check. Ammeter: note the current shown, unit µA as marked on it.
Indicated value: 130 µA
